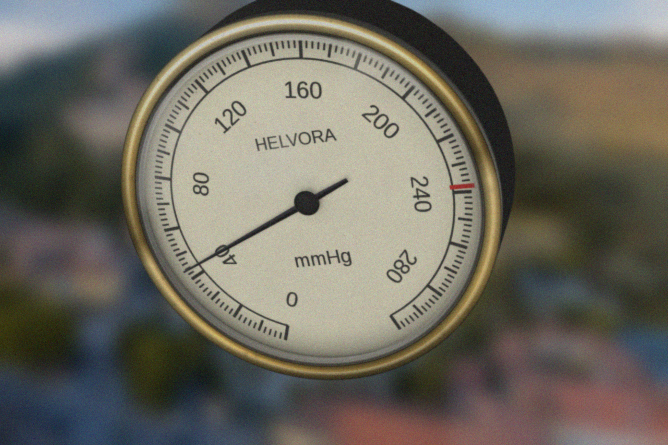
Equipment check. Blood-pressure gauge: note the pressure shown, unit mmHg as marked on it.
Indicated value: 44 mmHg
